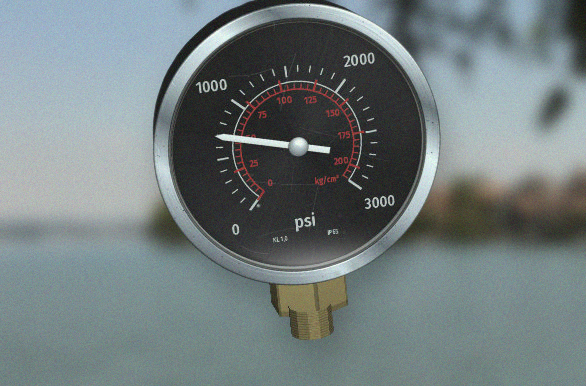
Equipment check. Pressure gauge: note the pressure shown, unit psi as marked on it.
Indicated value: 700 psi
